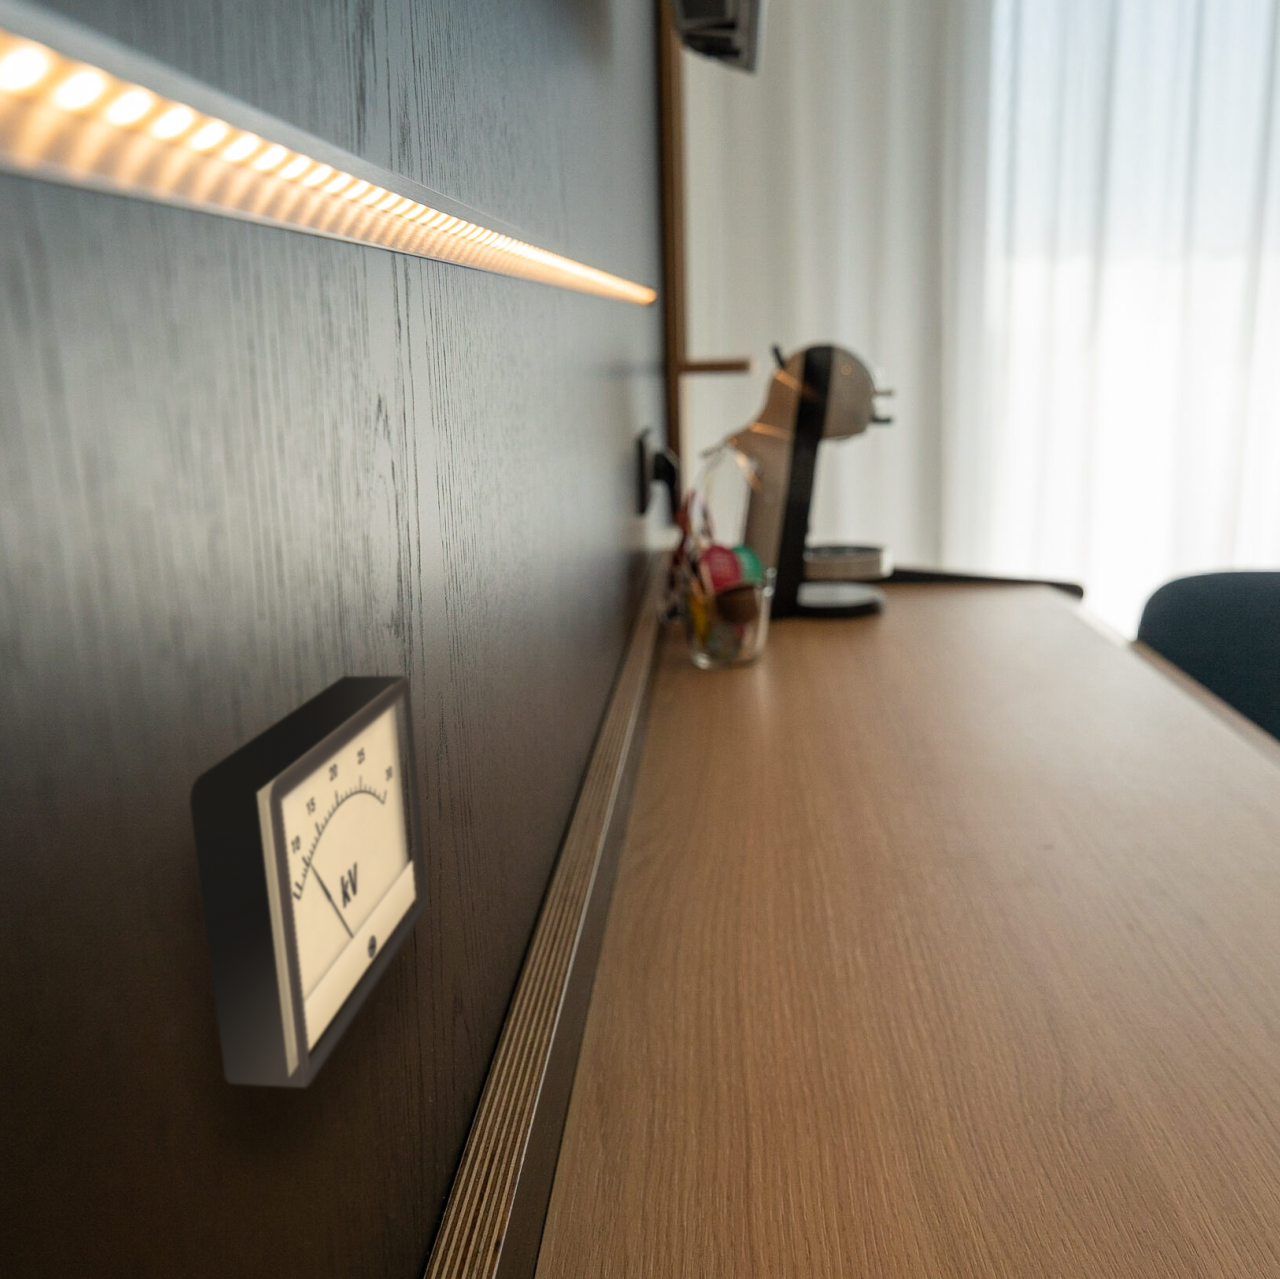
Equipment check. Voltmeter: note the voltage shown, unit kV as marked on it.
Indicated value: 10 kV
